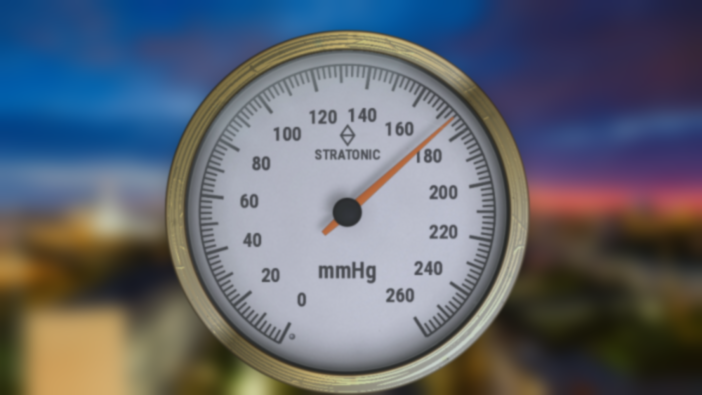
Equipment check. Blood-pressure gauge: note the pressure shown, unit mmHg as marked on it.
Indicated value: 174 mmHg
